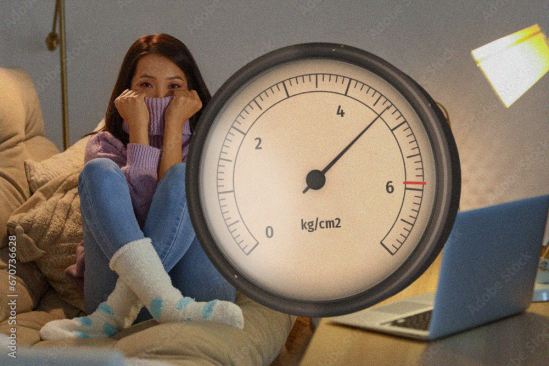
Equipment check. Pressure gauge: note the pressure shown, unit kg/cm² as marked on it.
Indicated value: 4.7 kg/cm²
